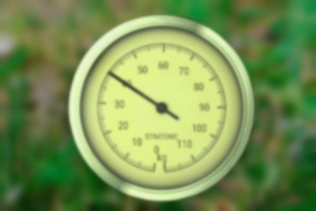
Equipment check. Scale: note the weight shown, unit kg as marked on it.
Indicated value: 40 kg
